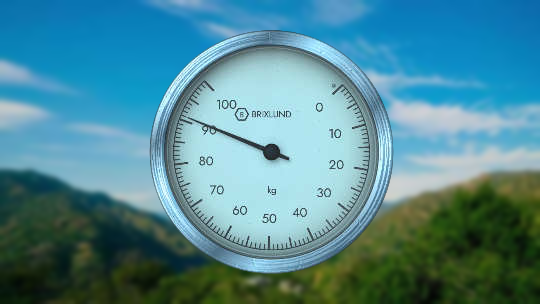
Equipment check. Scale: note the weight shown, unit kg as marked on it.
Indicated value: 91 kg
